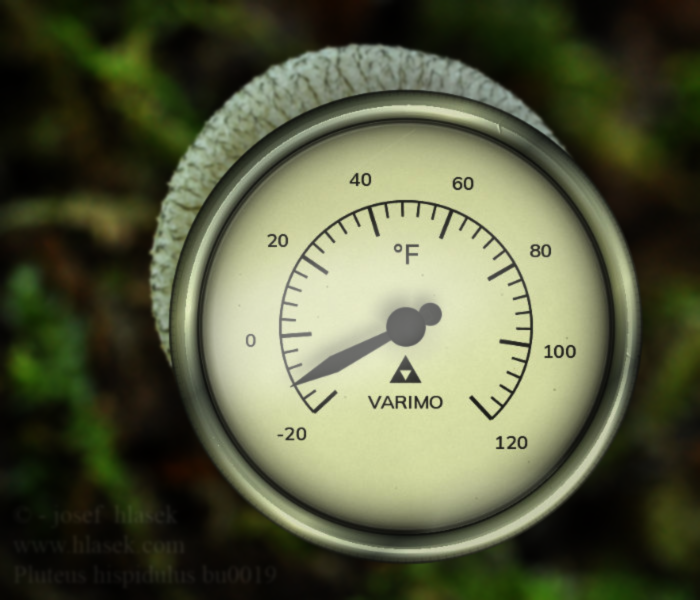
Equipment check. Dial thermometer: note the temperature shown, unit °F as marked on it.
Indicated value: -12 °F
